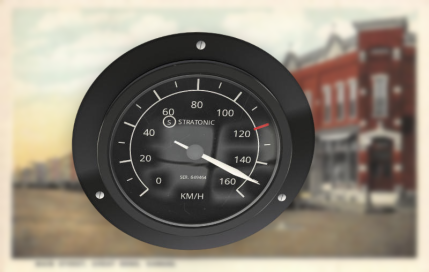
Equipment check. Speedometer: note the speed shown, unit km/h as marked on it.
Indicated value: 150 km/h
